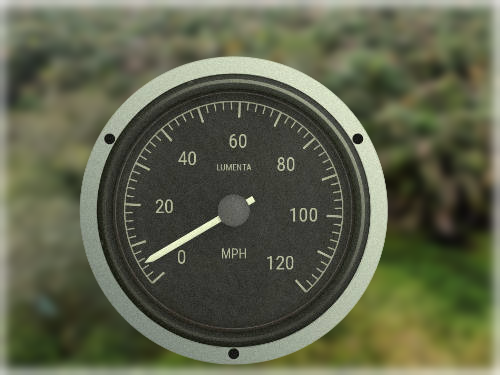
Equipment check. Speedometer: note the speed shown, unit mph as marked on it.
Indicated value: 5 mph
